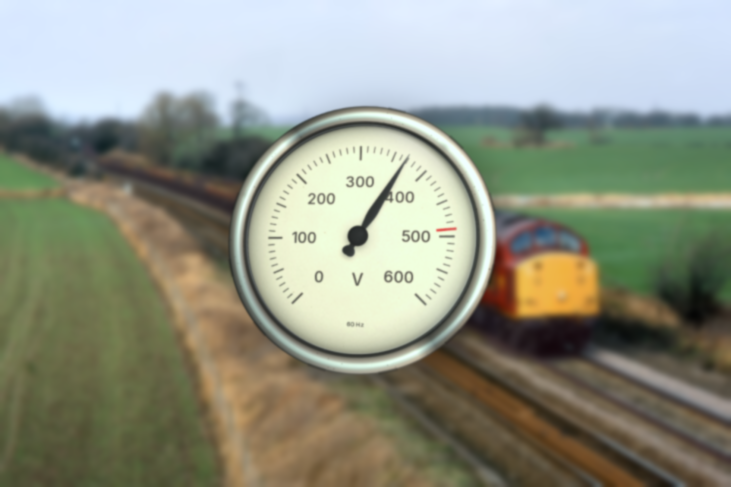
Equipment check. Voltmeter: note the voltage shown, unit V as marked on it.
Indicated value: 370 V
